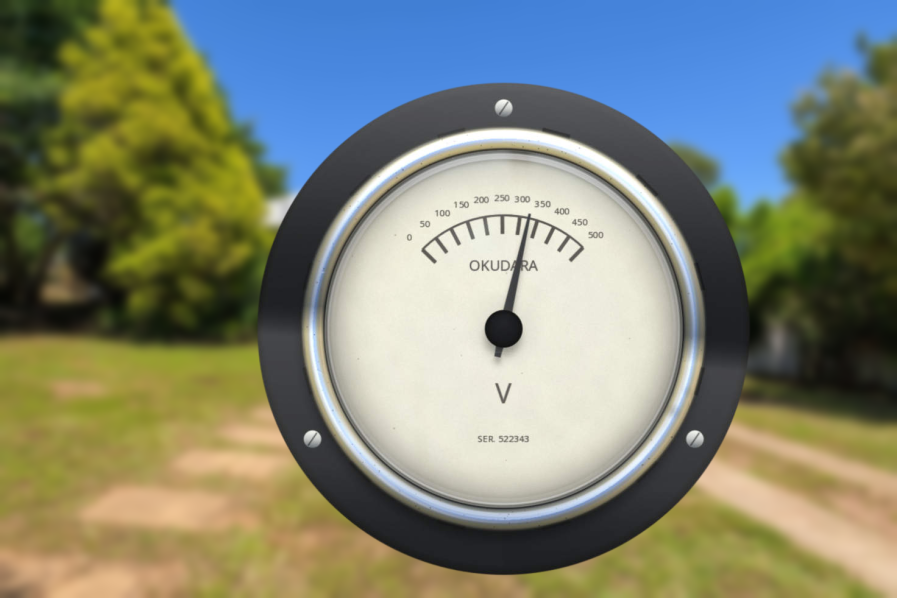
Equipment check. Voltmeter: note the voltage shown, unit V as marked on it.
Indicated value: 325 V
